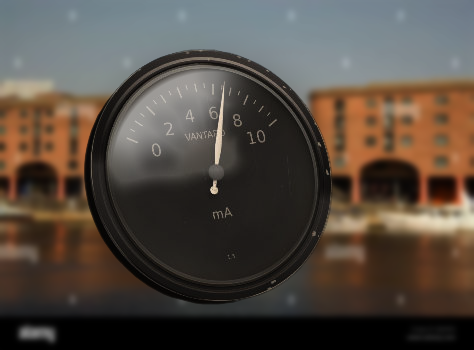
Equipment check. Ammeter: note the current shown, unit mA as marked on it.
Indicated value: 6.5 mA
